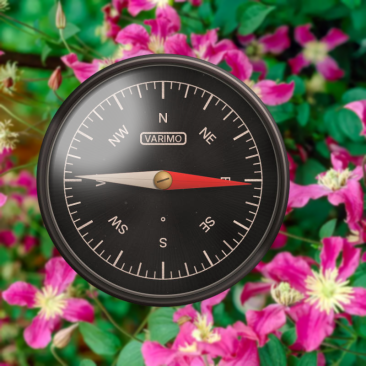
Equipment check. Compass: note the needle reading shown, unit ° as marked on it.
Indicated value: 92.5 °
